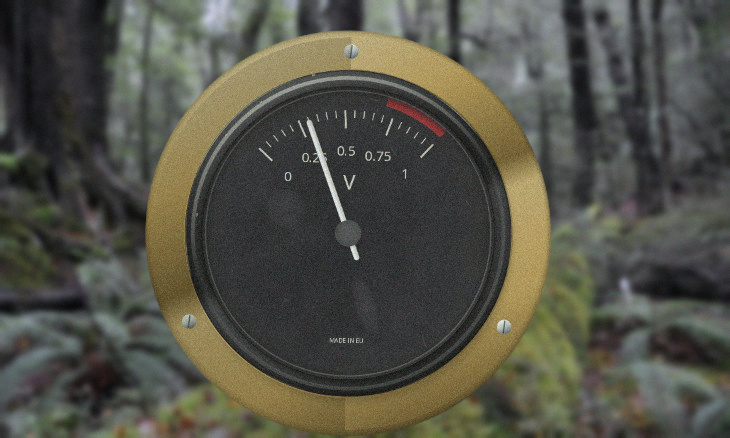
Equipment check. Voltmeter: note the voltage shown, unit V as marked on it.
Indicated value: 0.3 V
